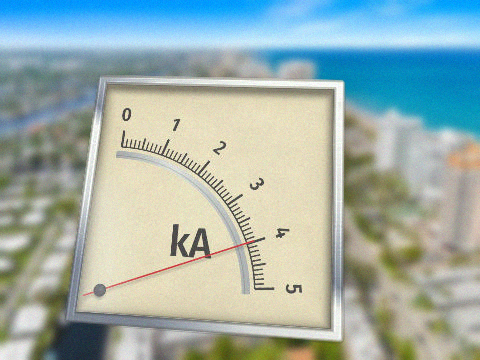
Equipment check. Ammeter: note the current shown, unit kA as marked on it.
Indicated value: 4 kA
